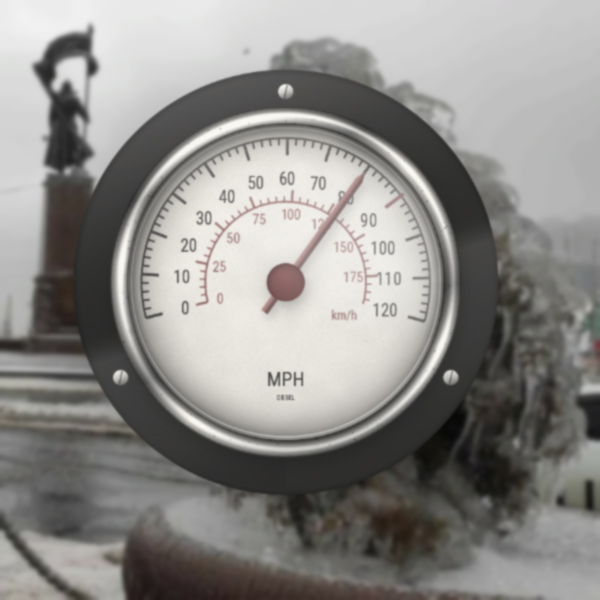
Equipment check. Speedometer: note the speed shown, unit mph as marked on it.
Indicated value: 80 mph
